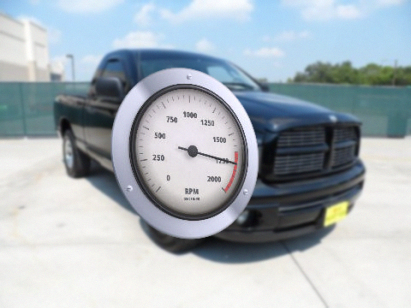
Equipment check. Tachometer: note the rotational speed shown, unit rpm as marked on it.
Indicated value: 1750 rpm
